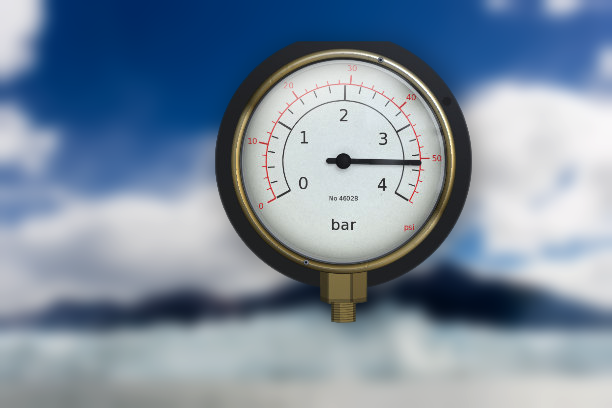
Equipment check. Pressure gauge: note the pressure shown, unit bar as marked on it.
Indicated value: 3.5 bar
